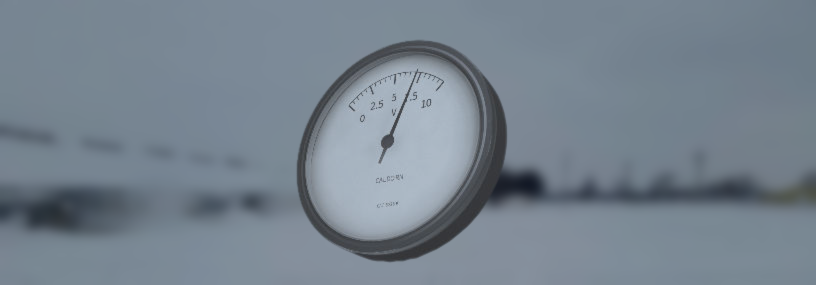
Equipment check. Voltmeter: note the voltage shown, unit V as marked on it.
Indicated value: 7.5 V
